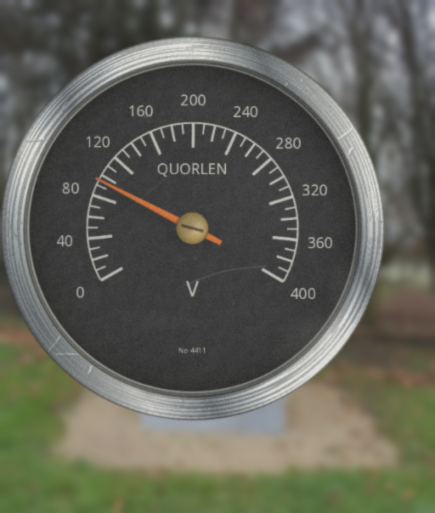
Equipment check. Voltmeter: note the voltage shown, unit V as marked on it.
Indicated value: 95 V
